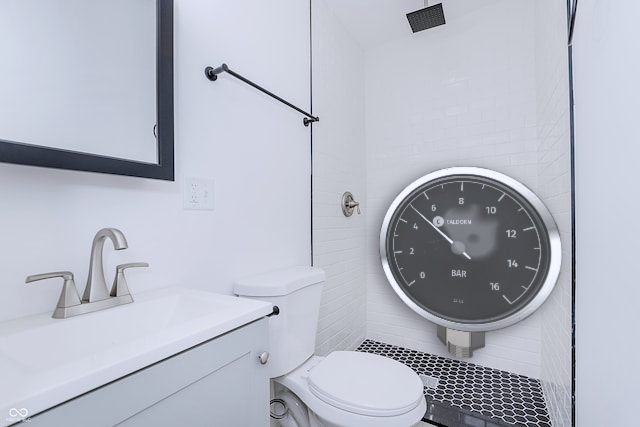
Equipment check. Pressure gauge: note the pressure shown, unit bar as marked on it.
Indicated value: 5 bar
